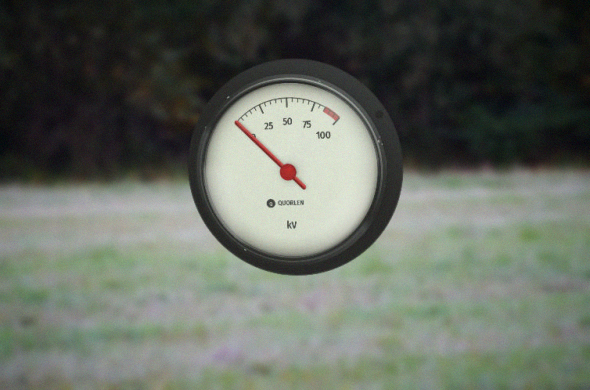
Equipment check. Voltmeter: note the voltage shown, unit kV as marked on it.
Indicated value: 0 kV
